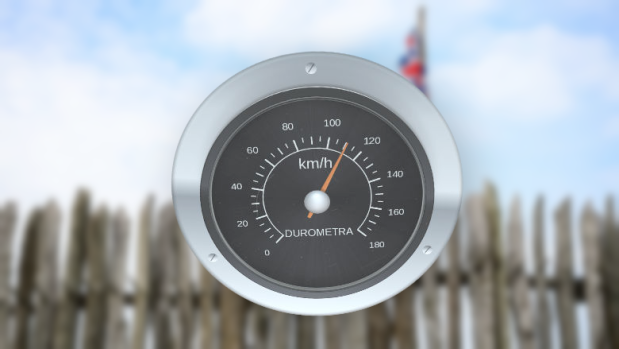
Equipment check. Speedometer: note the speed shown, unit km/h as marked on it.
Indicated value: 110 km/h
